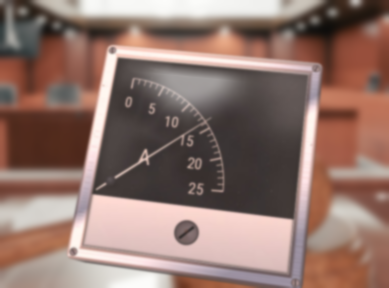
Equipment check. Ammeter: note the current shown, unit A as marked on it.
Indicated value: 14 A
